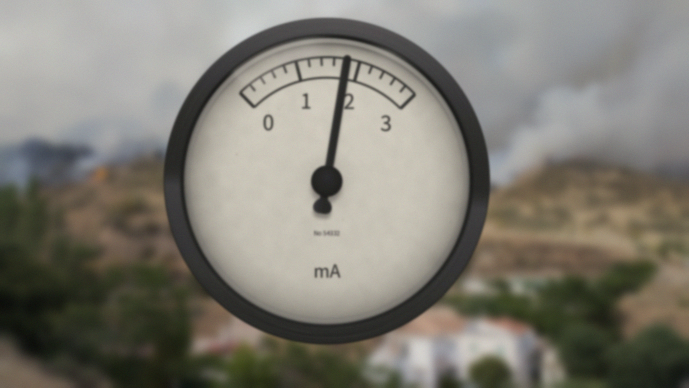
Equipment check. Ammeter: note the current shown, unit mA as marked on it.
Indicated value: 1.8 mA
